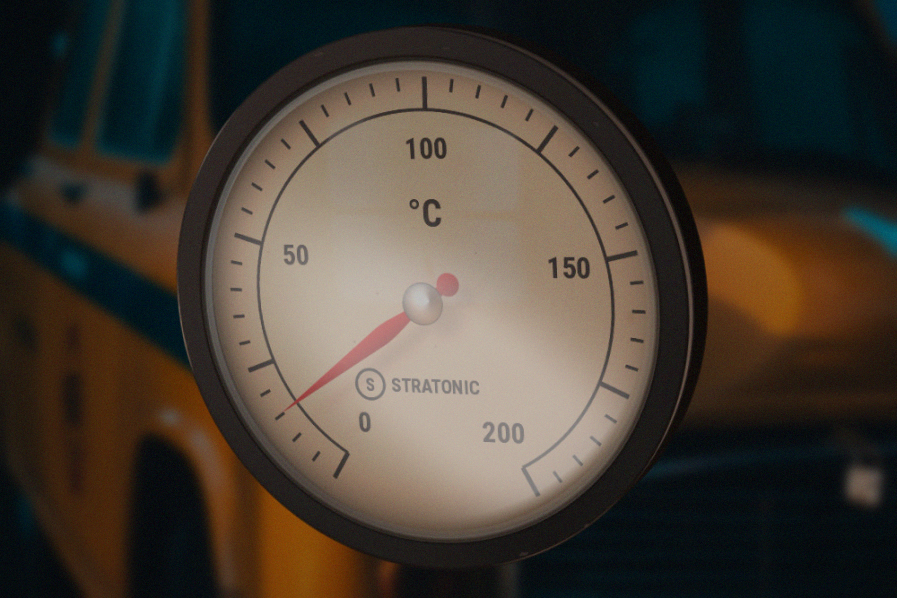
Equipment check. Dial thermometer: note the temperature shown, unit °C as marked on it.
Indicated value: 15 °C
